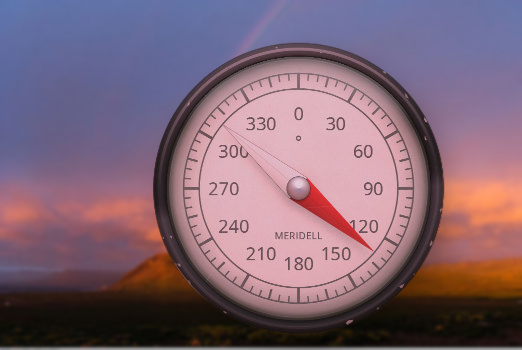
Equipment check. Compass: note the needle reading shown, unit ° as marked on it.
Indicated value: 130 °
